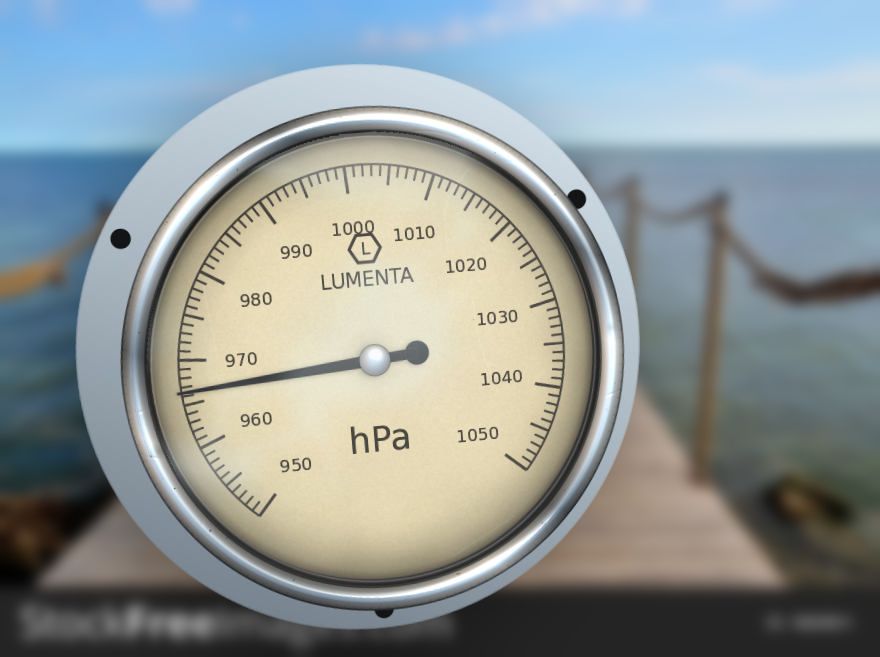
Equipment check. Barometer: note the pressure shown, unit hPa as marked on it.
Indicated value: 966.5 hPa
